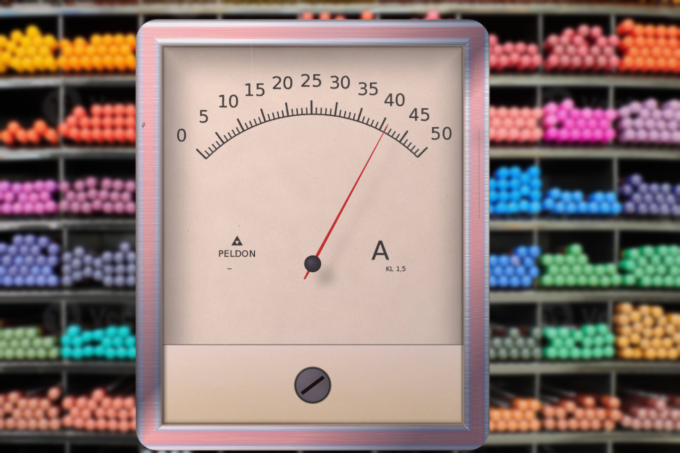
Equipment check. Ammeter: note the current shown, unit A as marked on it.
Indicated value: 41 A
